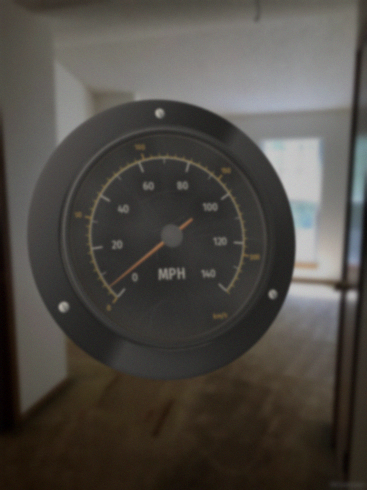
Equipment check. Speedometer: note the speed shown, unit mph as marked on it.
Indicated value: 5 mph
